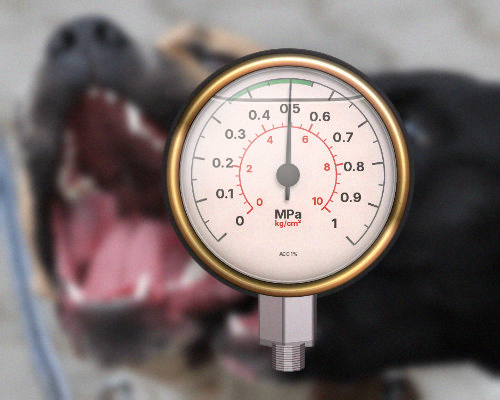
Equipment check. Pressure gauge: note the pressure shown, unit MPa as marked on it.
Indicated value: 0.5 MPa
